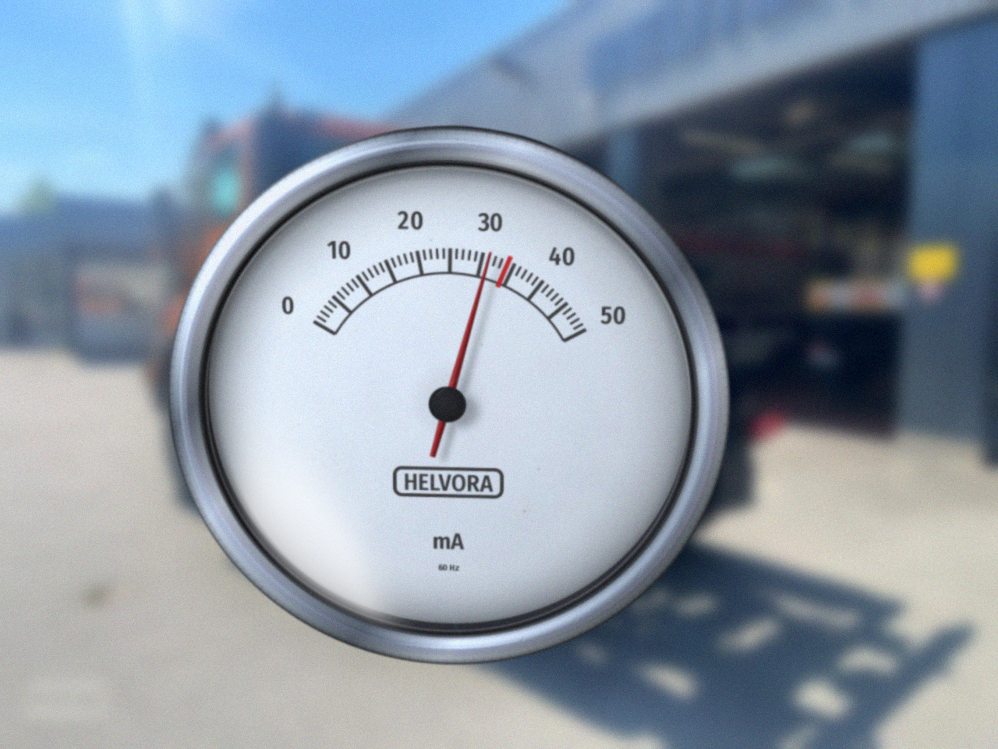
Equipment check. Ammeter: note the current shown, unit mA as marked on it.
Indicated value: 31 mA
